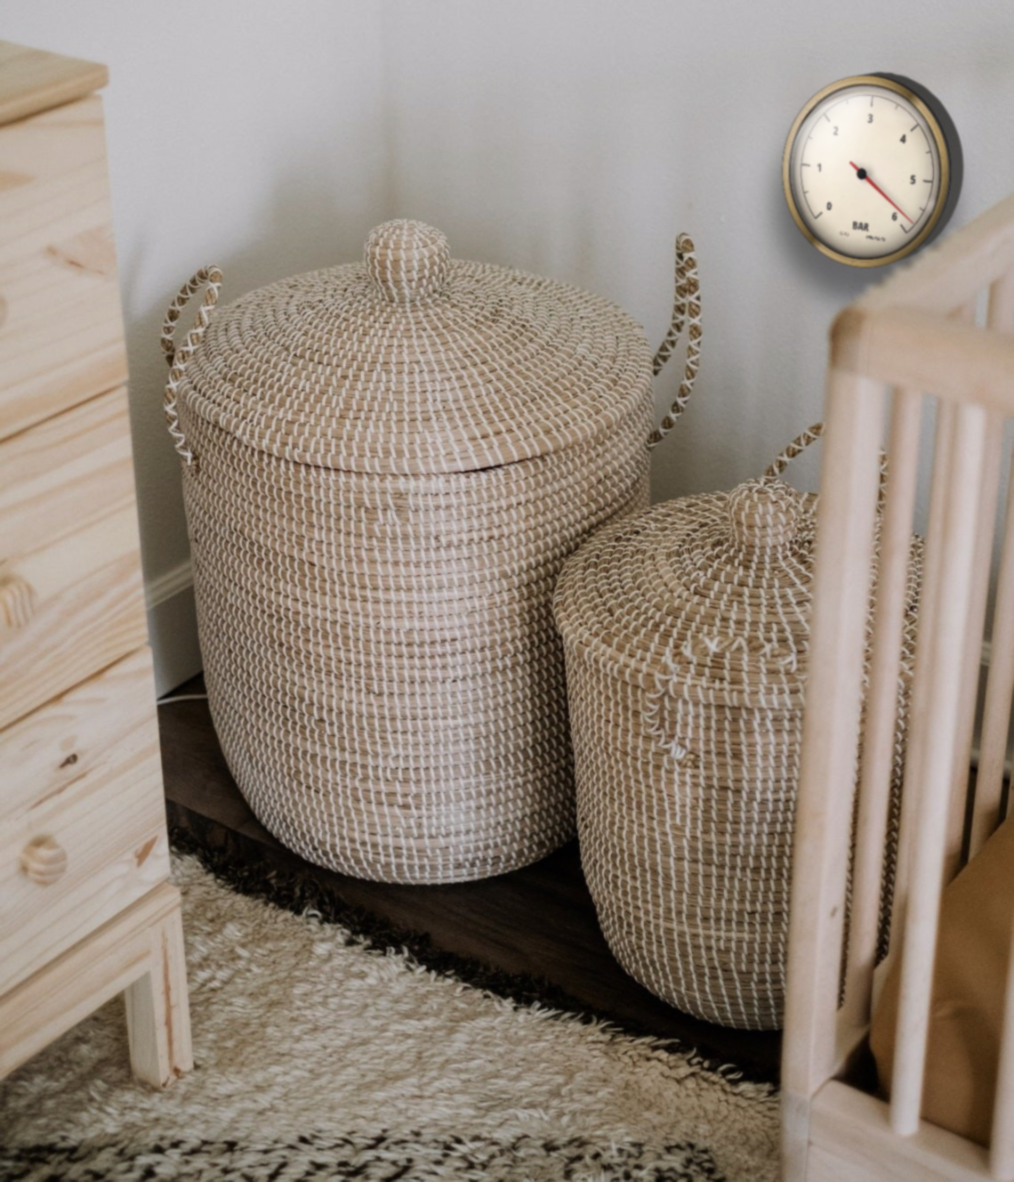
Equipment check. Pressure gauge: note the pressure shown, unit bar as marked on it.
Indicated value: 5.75 bar
